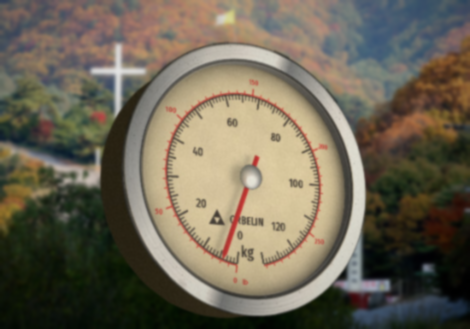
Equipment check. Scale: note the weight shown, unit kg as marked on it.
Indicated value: 5 kg
